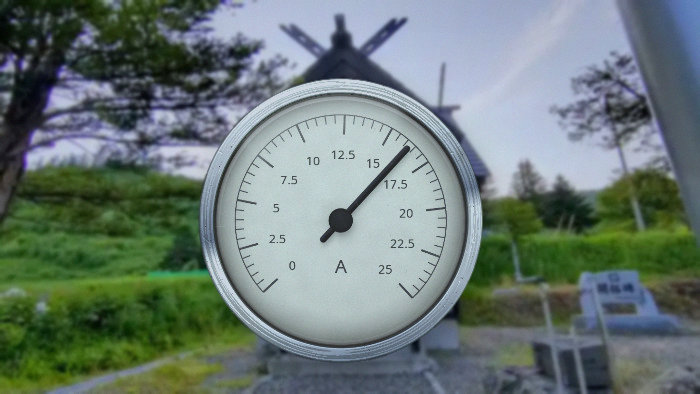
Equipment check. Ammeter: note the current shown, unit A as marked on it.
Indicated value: 16.25 A
